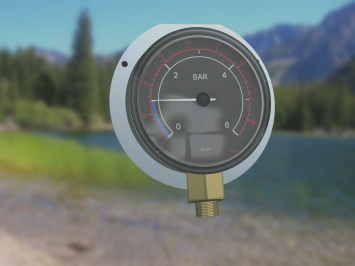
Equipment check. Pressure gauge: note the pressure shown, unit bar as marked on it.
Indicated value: 1 bar
